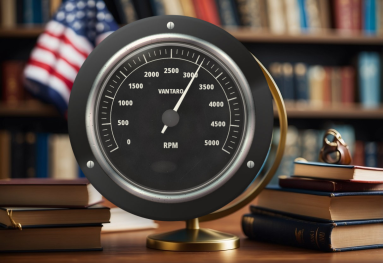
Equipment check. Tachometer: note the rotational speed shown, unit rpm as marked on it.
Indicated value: 3100 rpm
